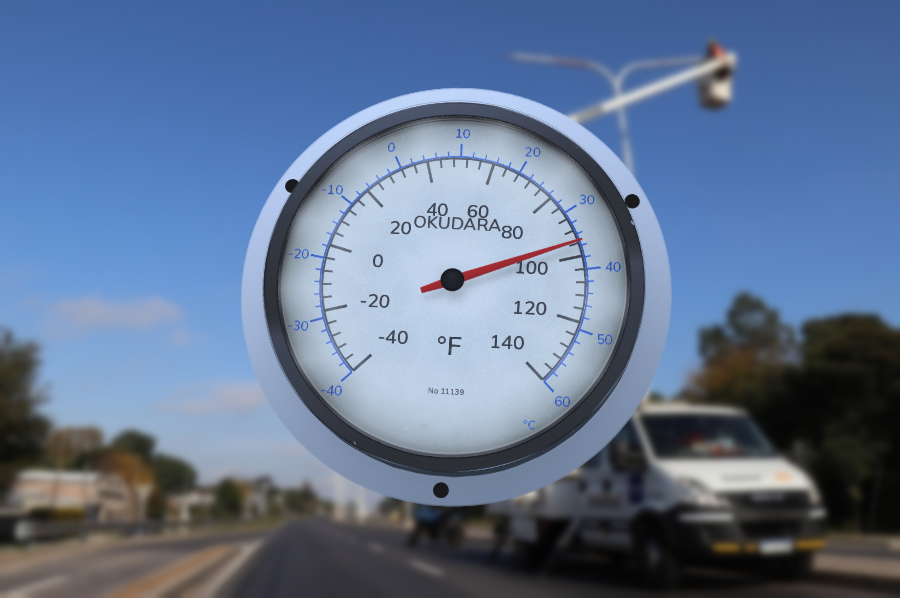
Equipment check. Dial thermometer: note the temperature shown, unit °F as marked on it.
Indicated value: 96 °F
